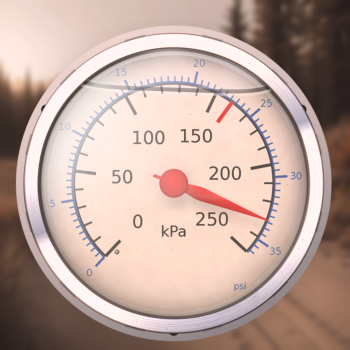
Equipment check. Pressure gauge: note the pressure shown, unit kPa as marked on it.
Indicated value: 230 kPa
